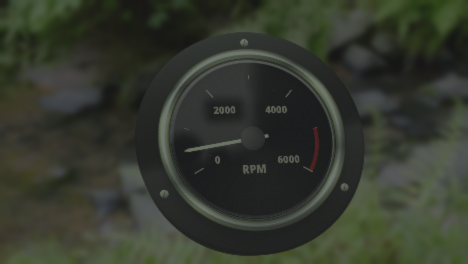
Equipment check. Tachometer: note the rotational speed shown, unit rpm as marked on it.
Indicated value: 500 rpm
